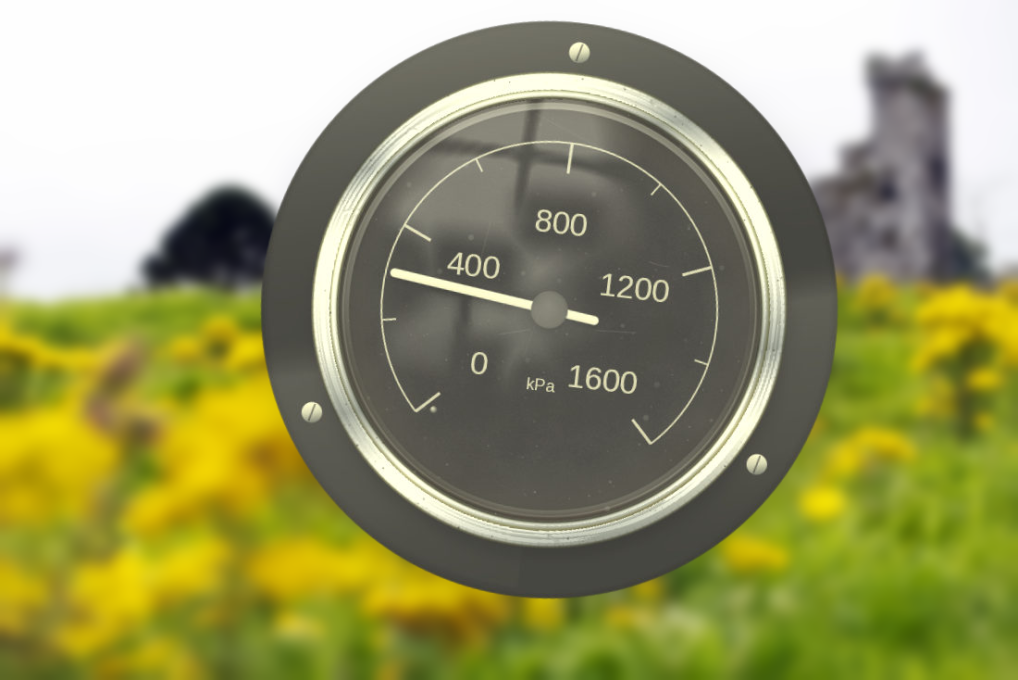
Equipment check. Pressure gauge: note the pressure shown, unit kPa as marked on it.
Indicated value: 300 kPa
